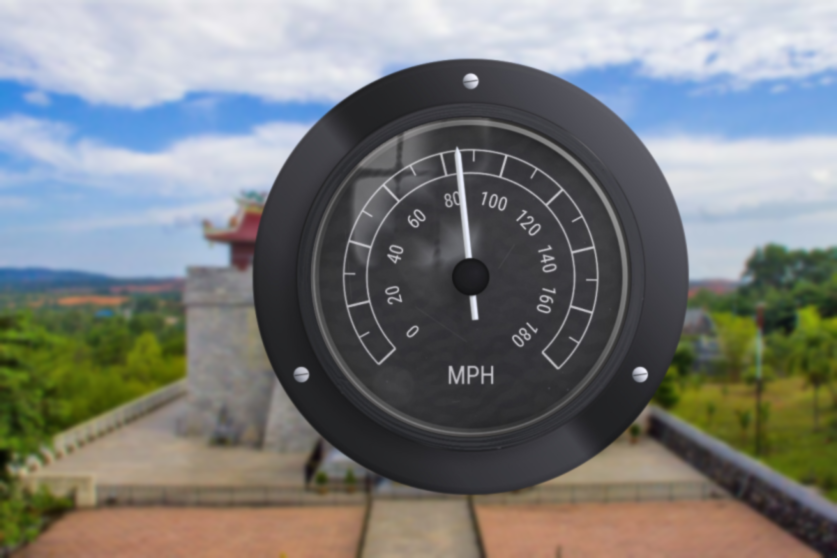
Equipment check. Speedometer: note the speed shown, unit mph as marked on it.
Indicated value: 85 mph
